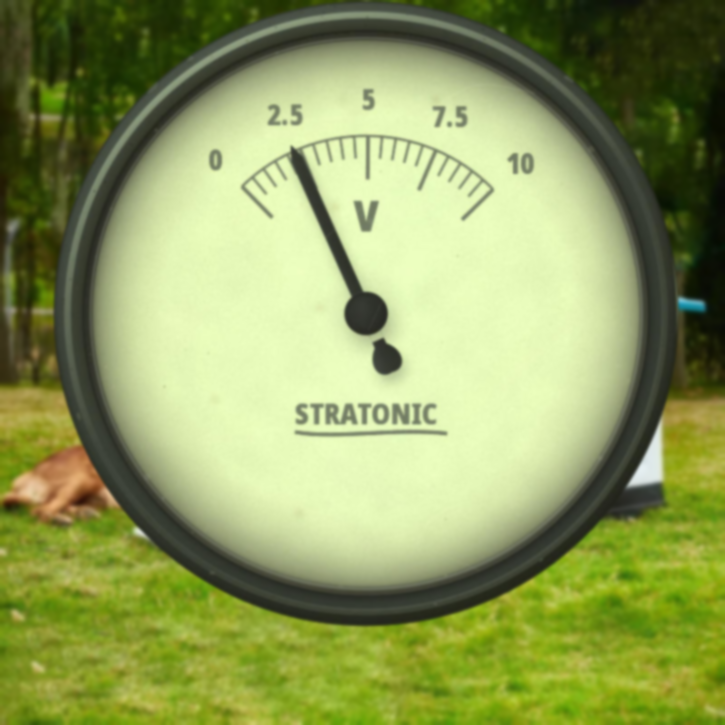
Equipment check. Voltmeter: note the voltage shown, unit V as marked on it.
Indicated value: 2.25 V
